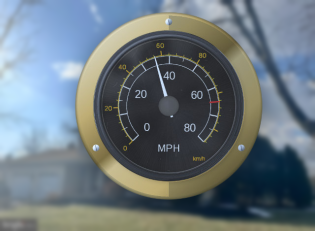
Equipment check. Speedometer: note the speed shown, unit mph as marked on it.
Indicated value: 35 mph
